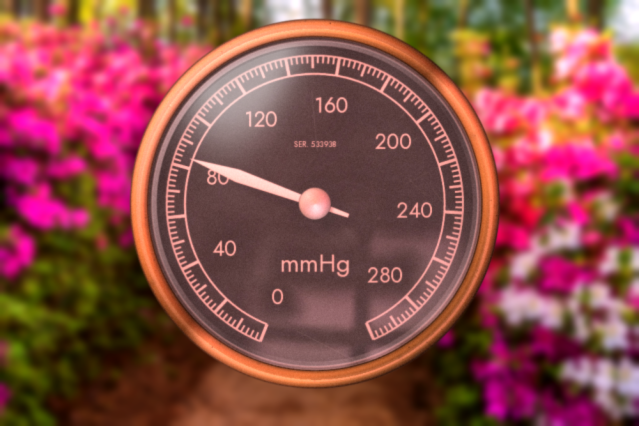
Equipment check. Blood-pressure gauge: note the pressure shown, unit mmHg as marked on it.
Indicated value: 84 mmHg
